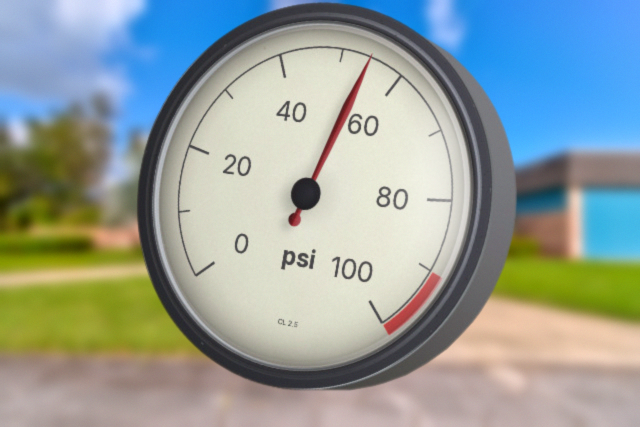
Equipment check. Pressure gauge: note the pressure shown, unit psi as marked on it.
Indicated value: 55 psi
